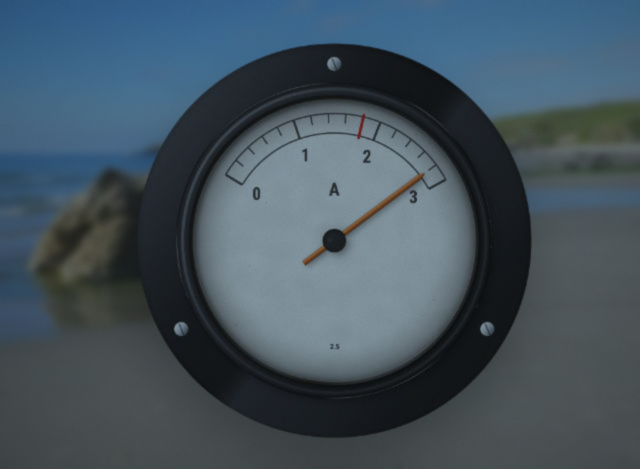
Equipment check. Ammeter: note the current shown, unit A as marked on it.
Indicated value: 2.8 A
